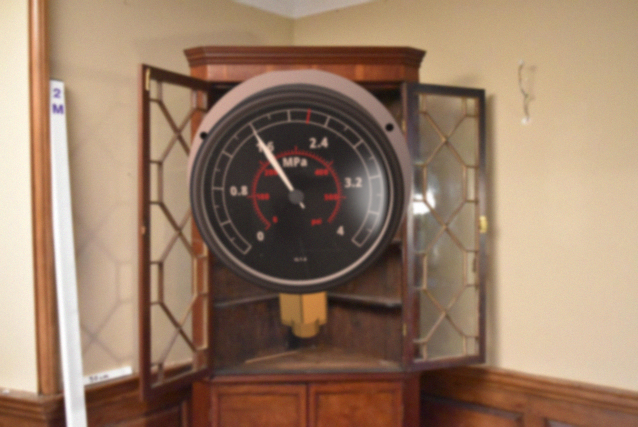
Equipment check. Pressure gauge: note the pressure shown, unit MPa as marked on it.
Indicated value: 1.6 MPa
